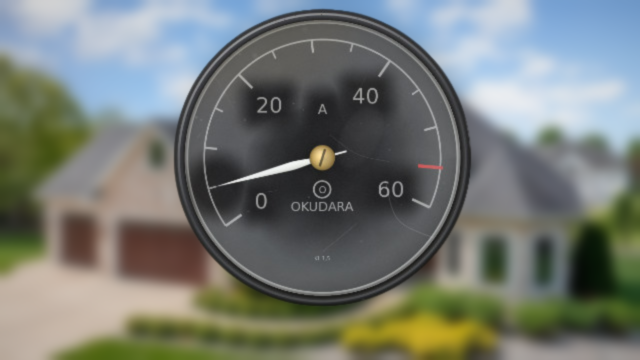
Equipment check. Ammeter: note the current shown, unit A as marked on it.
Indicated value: 5 A
